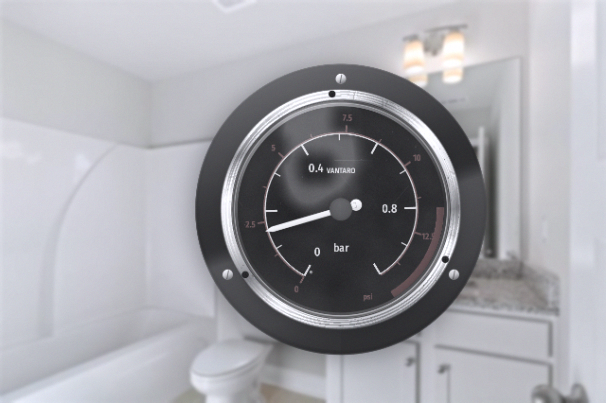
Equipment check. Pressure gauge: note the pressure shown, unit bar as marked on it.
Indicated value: 0.15 bar
